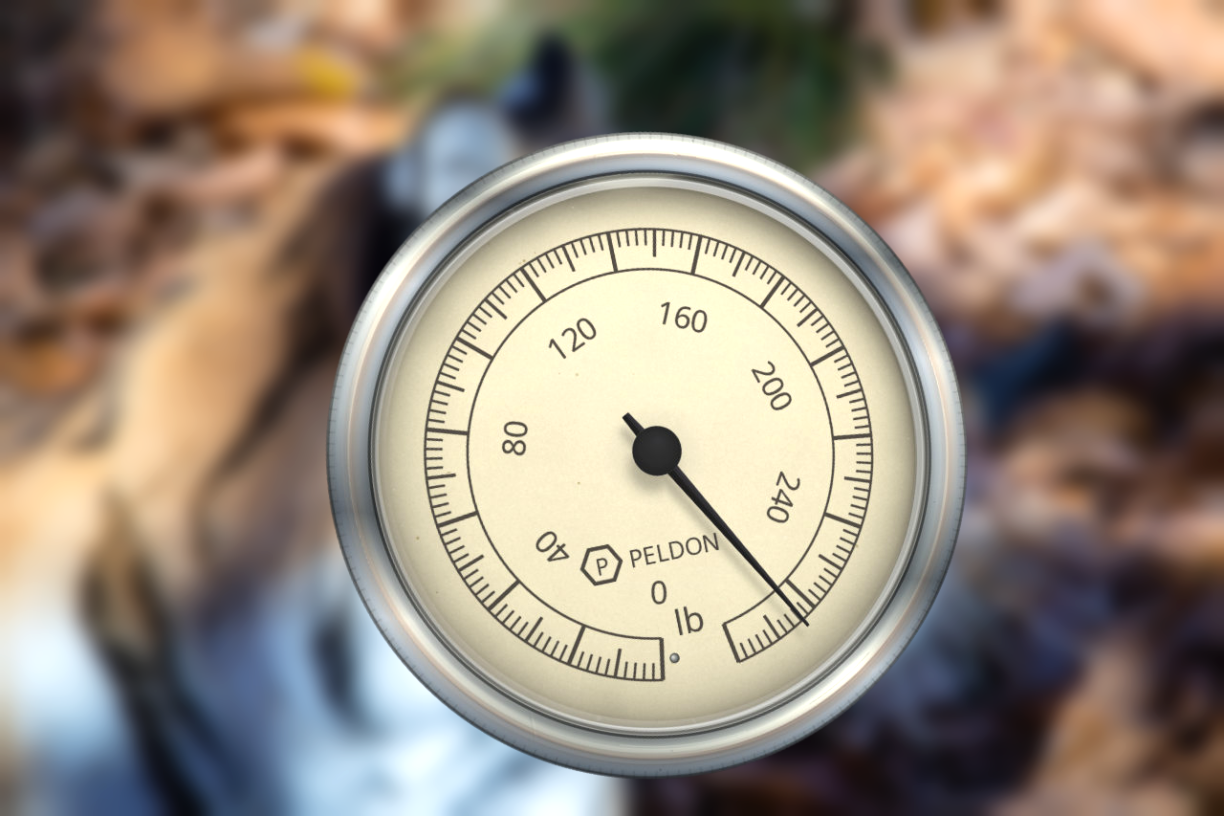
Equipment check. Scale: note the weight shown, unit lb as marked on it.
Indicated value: 264 lb
